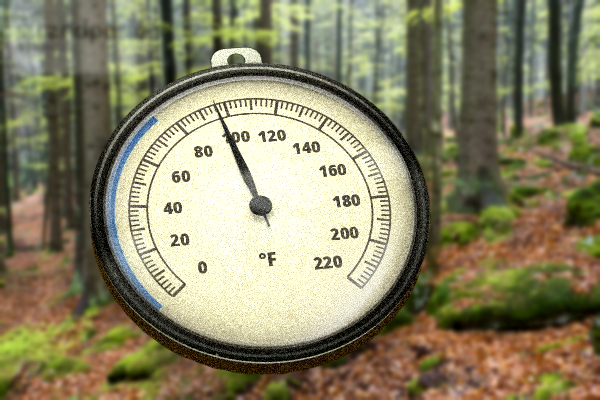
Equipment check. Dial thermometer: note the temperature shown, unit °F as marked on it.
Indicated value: 96 °F
